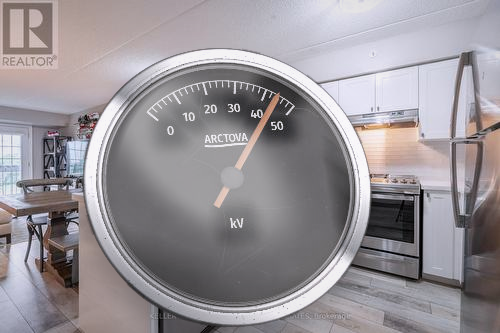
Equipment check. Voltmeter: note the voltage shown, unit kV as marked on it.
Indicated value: 44 kV
